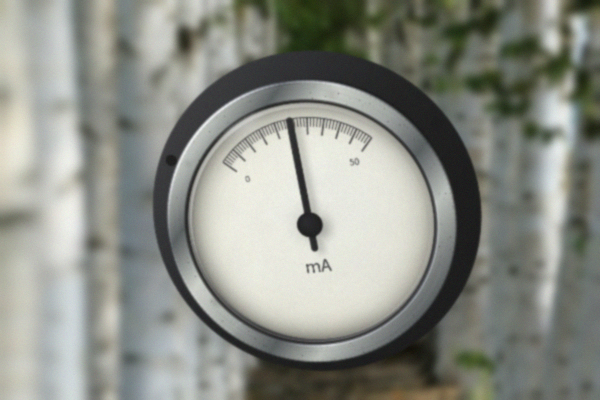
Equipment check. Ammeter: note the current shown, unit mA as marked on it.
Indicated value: 25 mA
